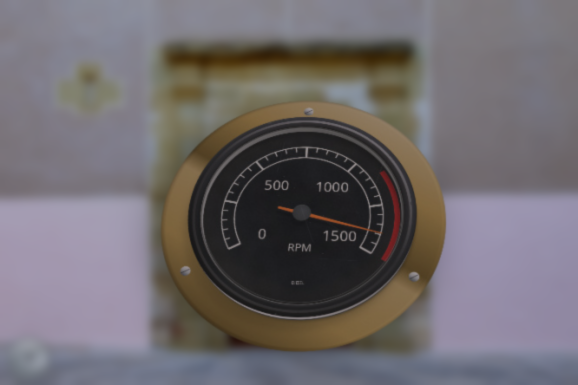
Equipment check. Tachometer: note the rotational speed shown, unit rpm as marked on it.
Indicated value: 1400 rpm
